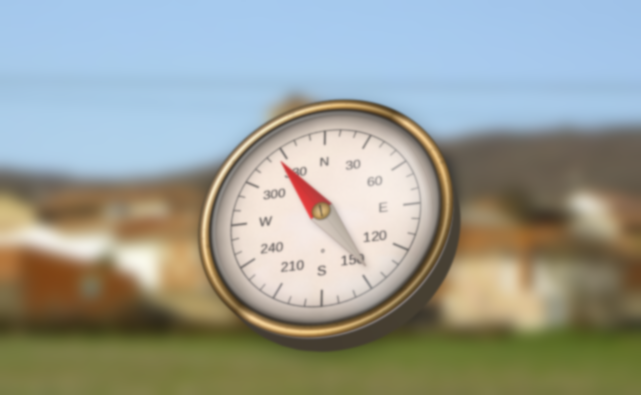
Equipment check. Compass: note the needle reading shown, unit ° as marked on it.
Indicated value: 325 °
